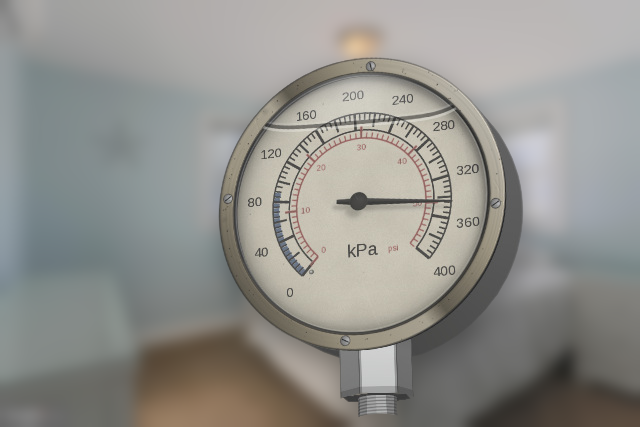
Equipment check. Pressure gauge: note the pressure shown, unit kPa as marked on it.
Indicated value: 345 kPa
